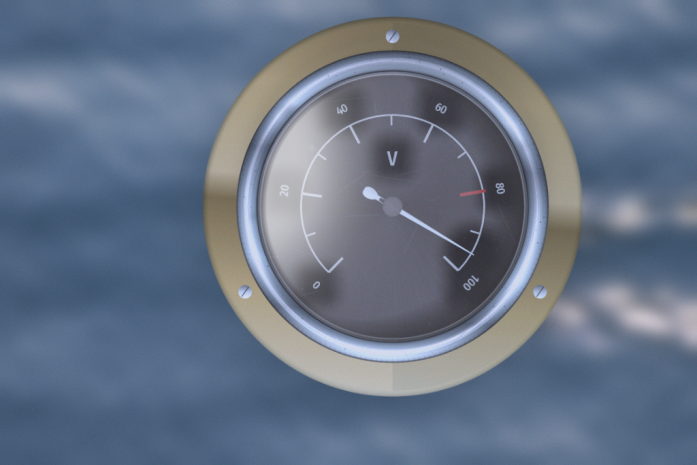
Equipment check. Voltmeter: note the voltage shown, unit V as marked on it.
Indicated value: 95 V
